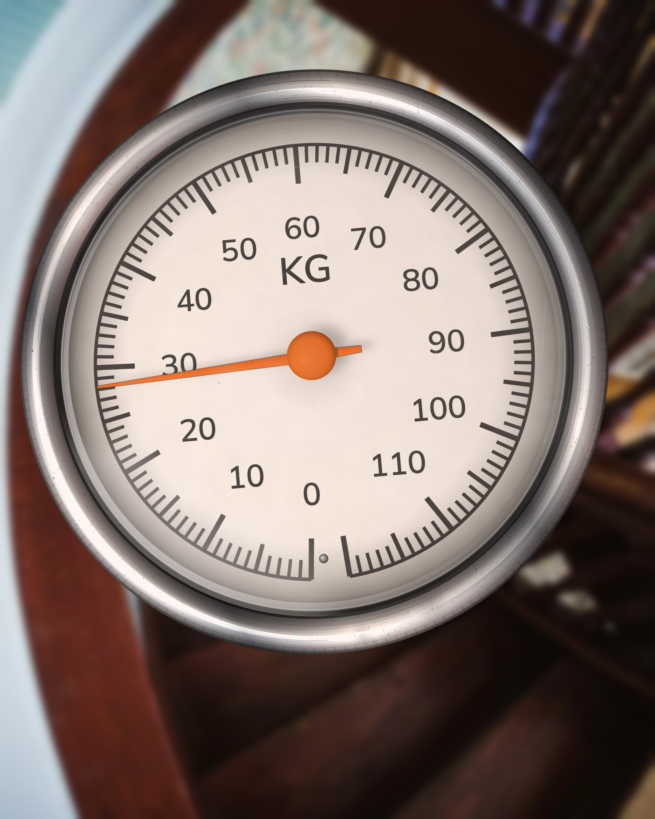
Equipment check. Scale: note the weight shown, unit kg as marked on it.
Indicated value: 28 kg
